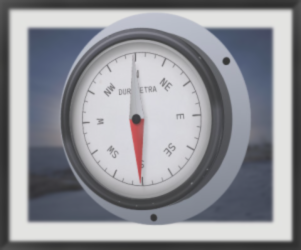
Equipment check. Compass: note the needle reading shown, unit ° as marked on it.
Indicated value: 180 °
